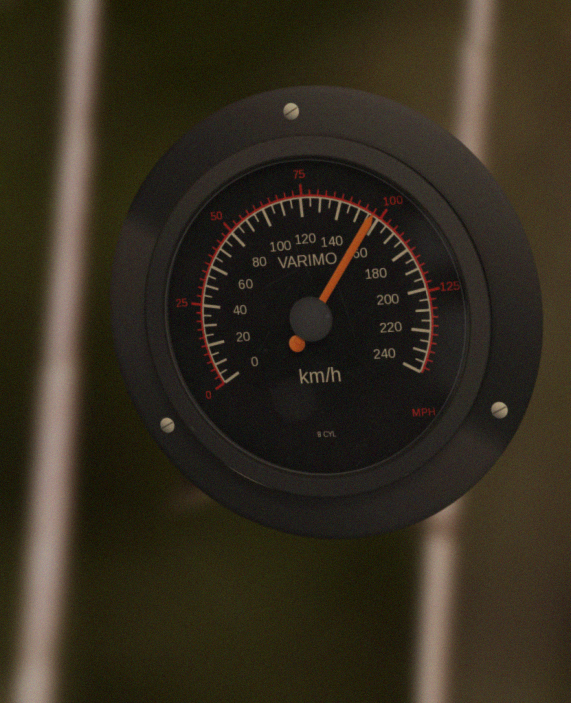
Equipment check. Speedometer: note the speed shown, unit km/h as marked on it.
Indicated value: 157.5 km/h
